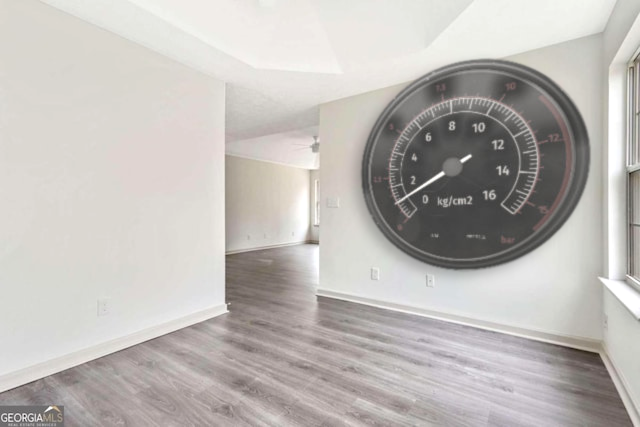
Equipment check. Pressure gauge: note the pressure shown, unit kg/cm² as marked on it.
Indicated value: 1 kg/cm²
